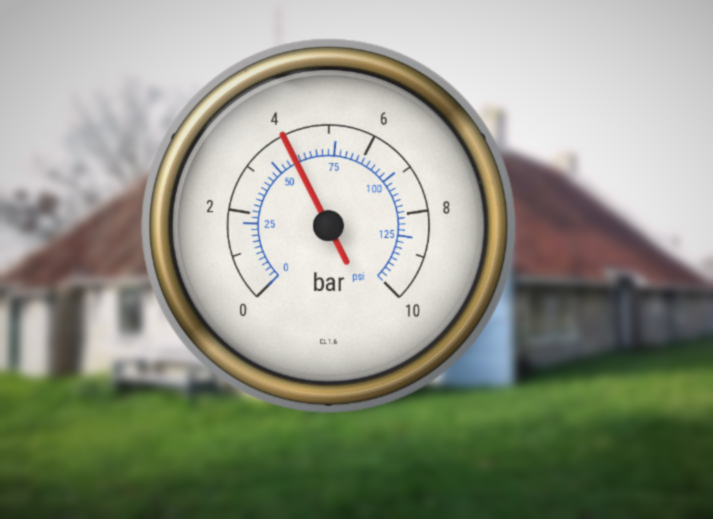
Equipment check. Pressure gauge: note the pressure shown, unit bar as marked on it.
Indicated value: 4 bar
